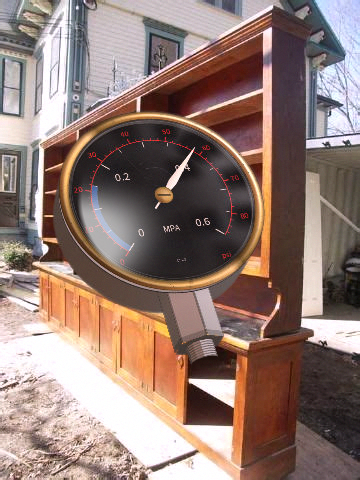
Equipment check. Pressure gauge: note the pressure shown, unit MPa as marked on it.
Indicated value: 0.4 MPa
